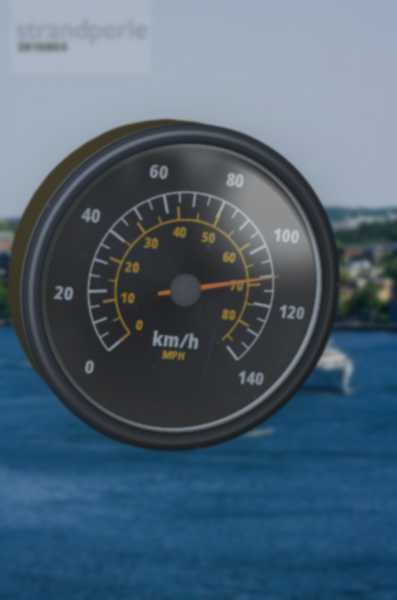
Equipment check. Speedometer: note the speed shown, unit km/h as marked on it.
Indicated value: 110 km/h
